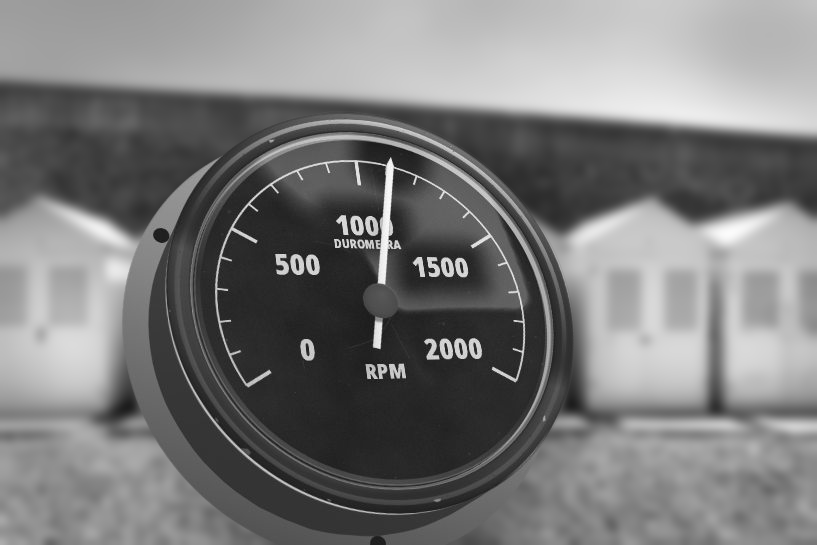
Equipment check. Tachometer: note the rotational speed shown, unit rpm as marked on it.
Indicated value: 1100 rpm
